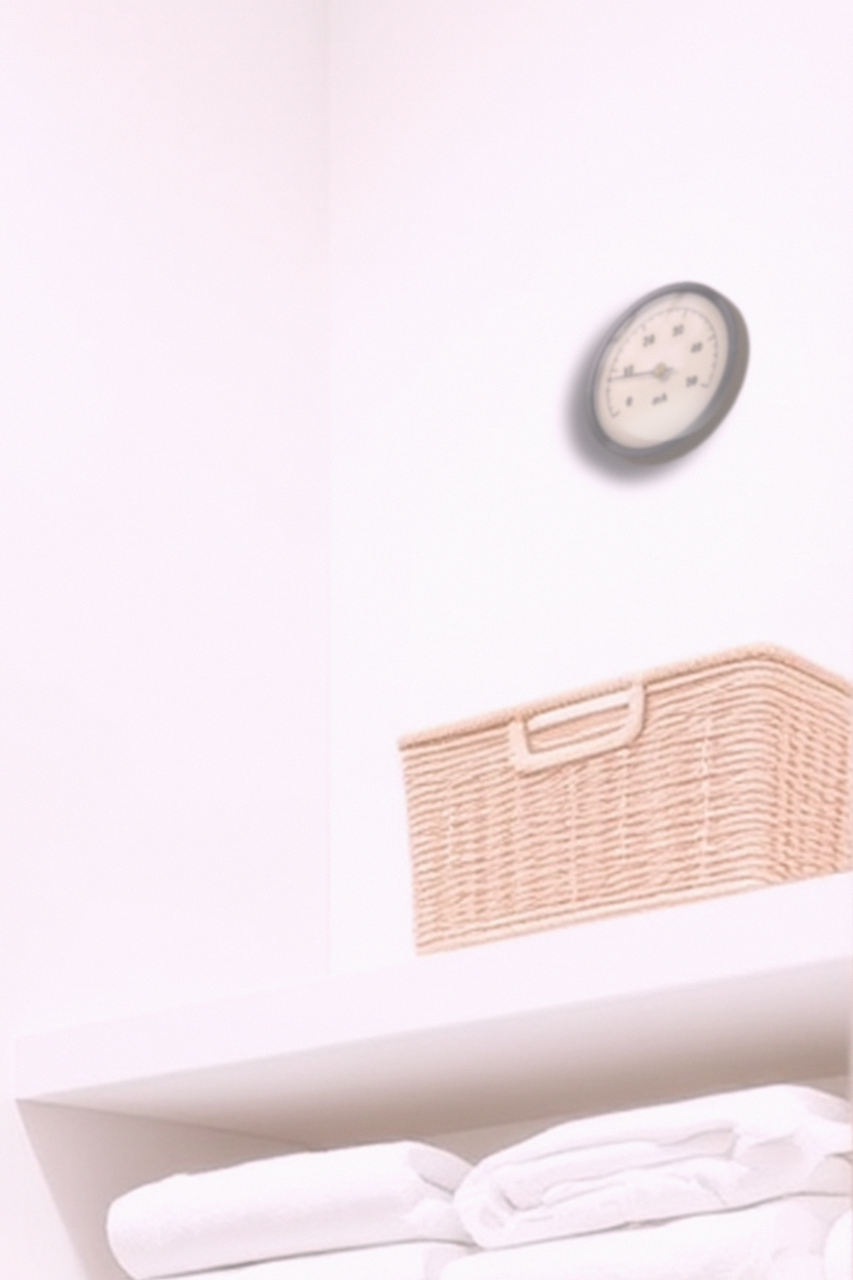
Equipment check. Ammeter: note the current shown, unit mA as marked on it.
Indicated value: 8 mA
